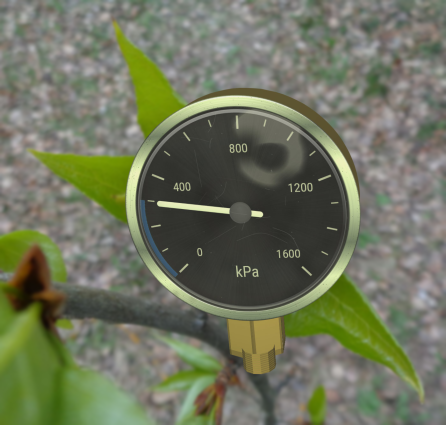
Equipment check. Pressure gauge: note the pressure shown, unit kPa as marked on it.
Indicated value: 300 kPa
